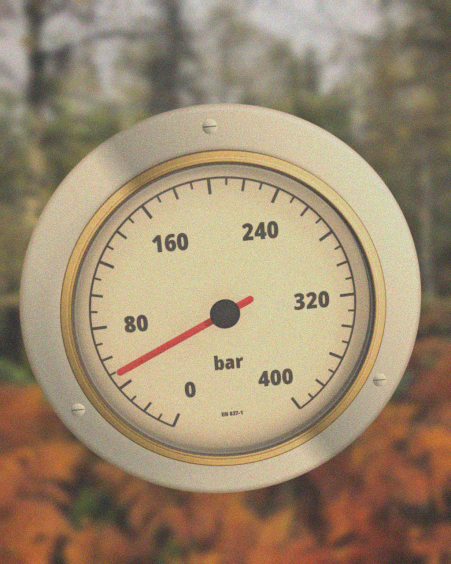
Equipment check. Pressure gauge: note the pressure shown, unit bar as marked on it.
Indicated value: 50 bar
